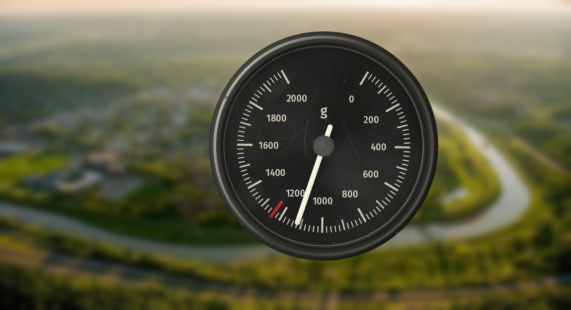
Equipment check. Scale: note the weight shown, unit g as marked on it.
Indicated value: 1120 g
